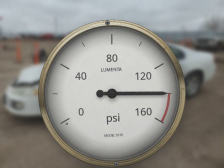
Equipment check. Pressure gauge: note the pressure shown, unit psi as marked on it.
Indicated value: 140 psi
